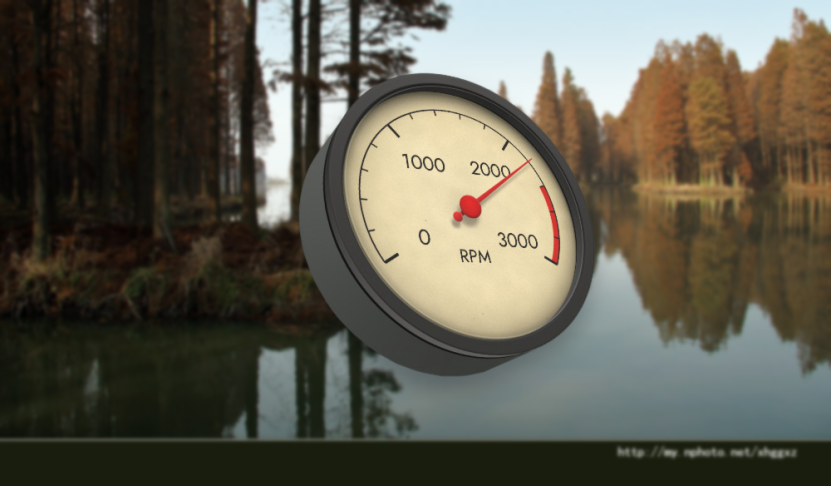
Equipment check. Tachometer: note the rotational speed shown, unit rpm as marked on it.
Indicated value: 2200 rpm
